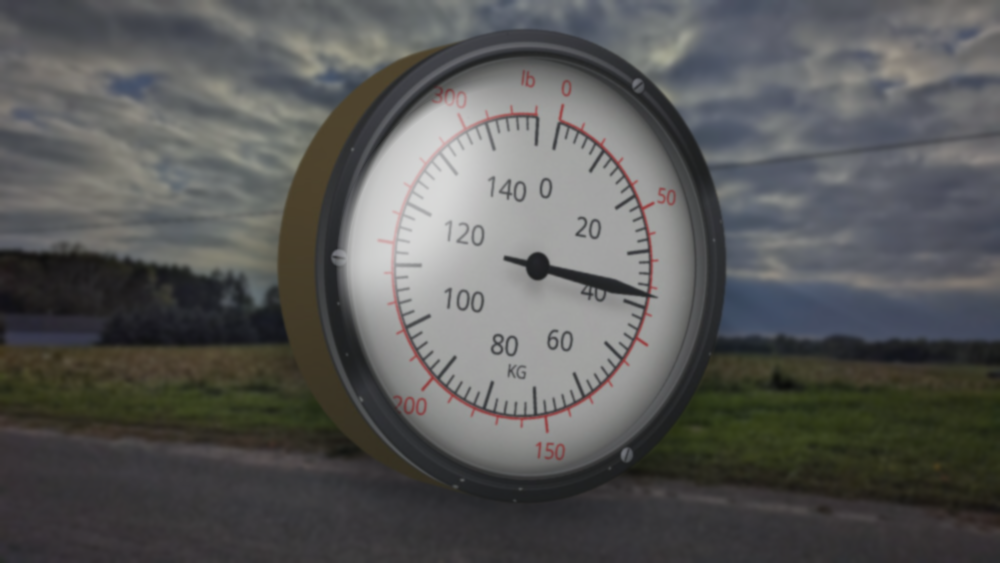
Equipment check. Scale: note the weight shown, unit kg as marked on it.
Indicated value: 38 kg
